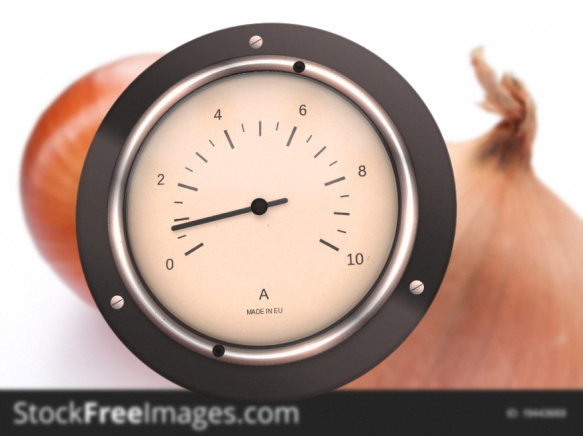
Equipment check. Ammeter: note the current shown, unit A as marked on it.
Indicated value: 0.75 A
